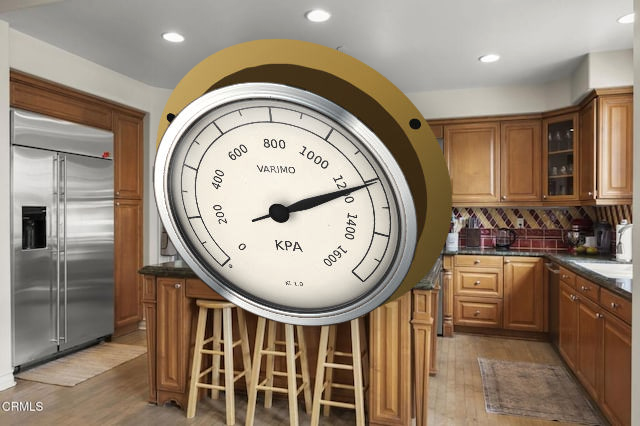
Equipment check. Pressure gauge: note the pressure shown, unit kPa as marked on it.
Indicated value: 1200 kPa
